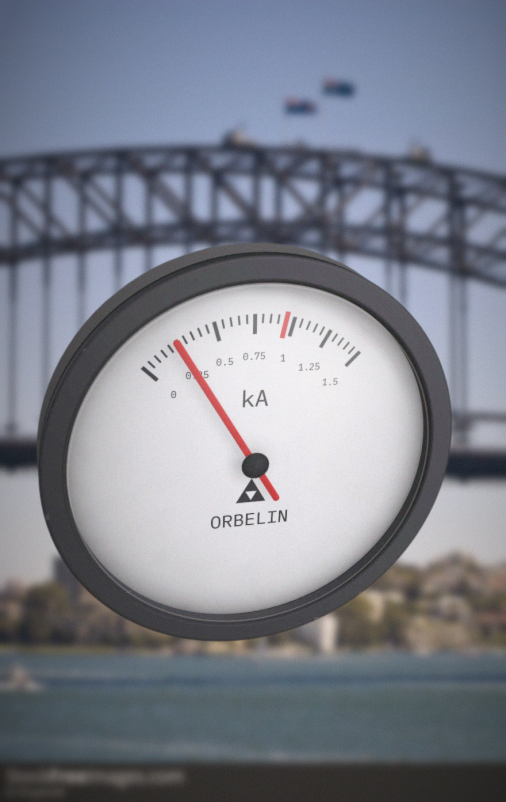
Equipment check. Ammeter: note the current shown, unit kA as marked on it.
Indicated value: 0.25 kA
